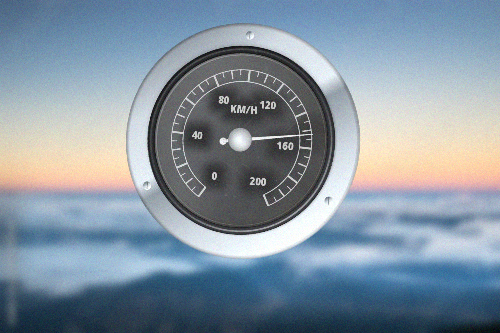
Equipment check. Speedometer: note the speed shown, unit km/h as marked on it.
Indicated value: 152.5 km/h
